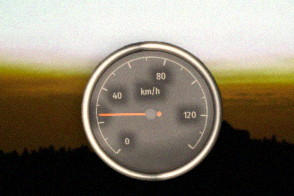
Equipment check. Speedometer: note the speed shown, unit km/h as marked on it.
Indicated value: 25 km/h
